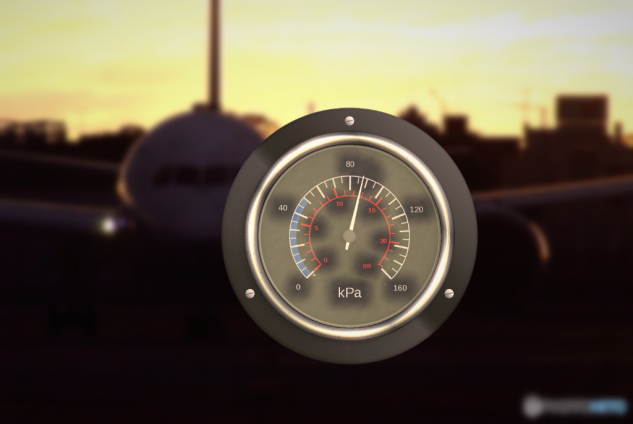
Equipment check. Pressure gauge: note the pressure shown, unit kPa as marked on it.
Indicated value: 87.5 kPa
